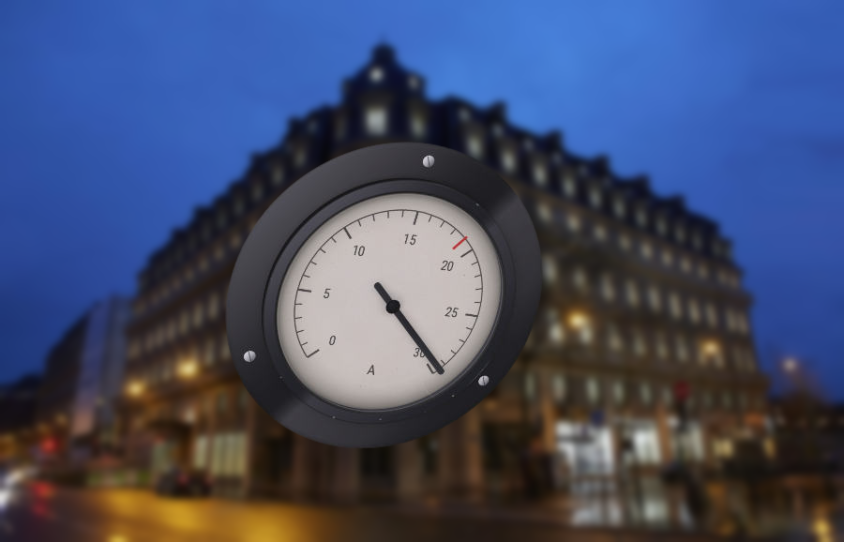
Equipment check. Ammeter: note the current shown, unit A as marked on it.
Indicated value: 29.5 A
